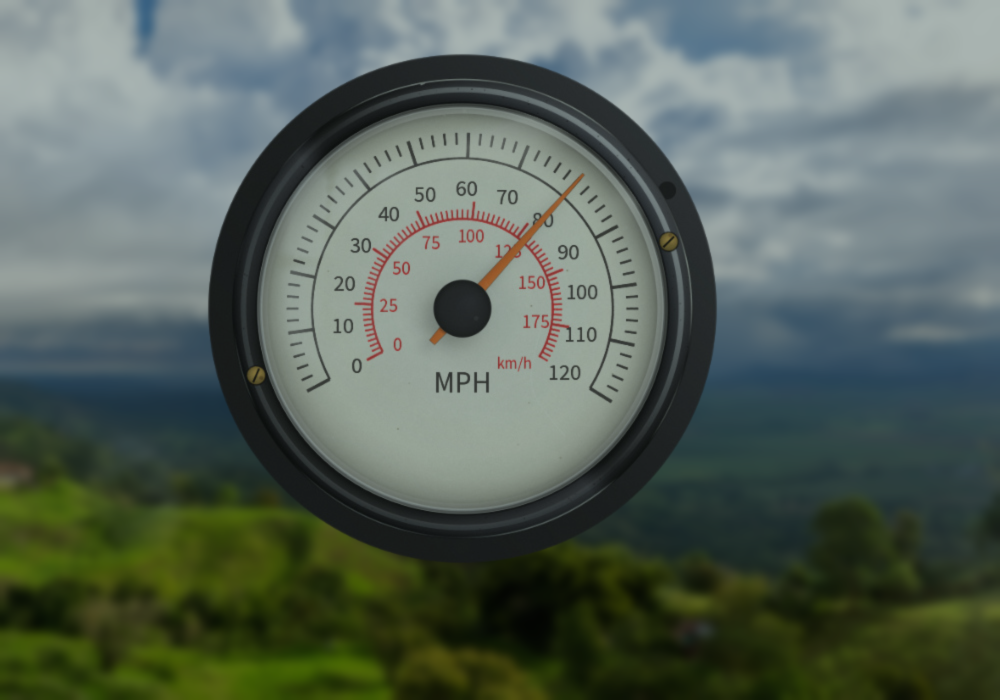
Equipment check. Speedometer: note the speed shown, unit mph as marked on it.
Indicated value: 80 mph
